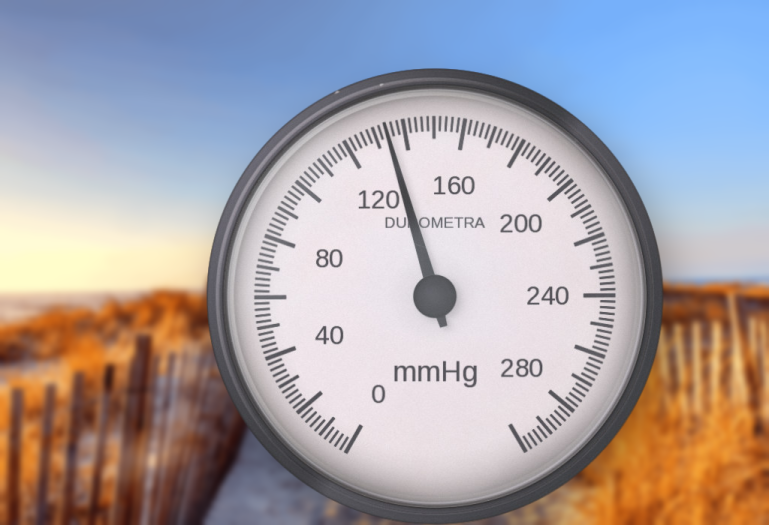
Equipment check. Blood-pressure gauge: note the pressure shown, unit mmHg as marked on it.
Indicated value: 134 mmHg
